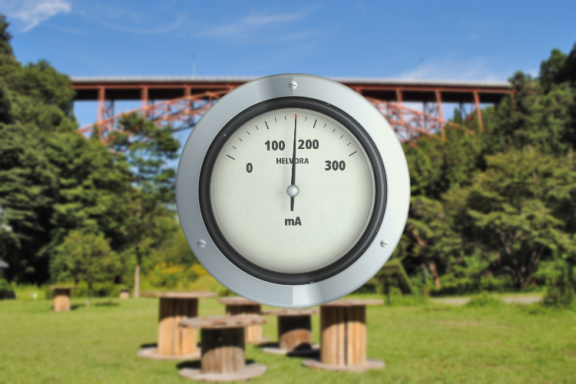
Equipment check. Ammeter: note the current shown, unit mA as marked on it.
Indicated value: 160 mA
